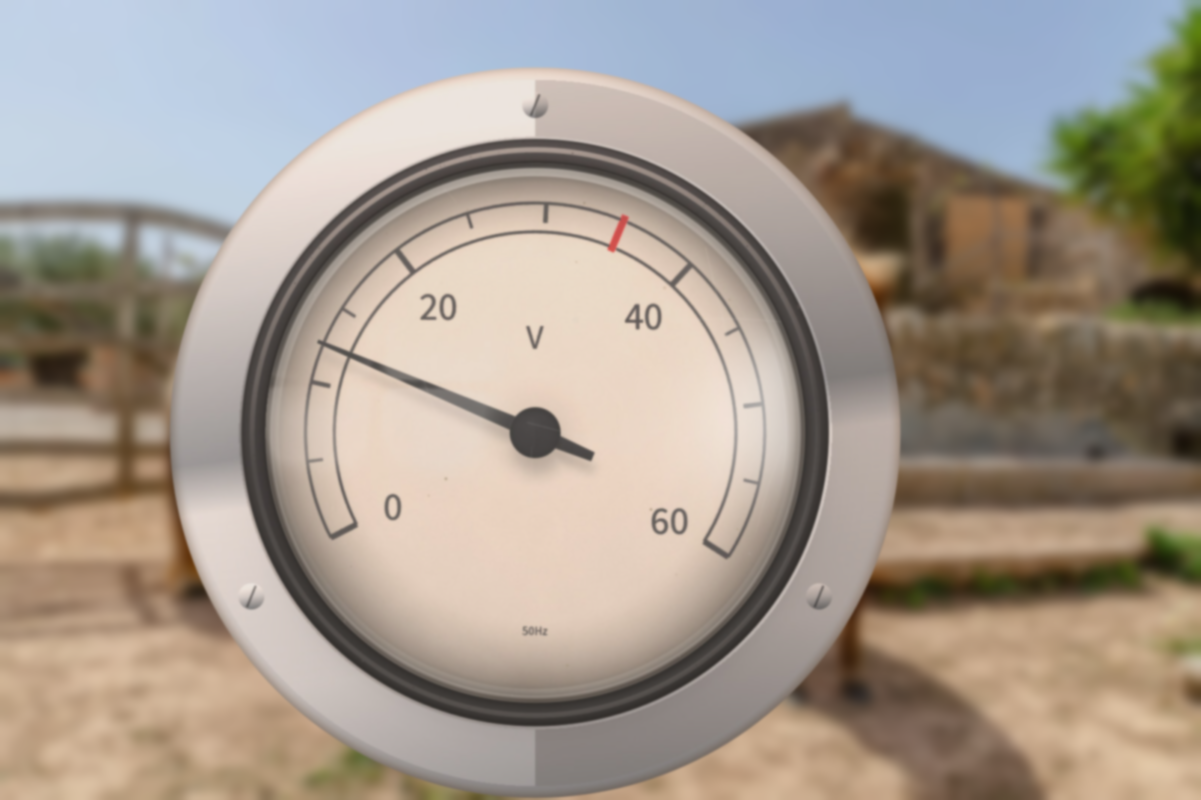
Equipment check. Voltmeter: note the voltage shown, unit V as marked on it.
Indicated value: 12.5 V
